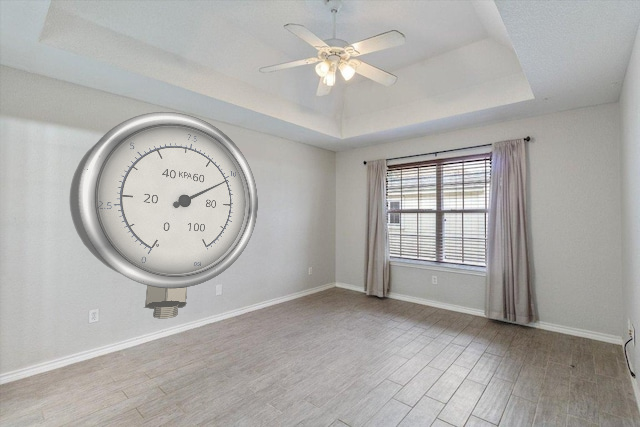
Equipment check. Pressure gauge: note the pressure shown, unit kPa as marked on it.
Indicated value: 70 kPa
